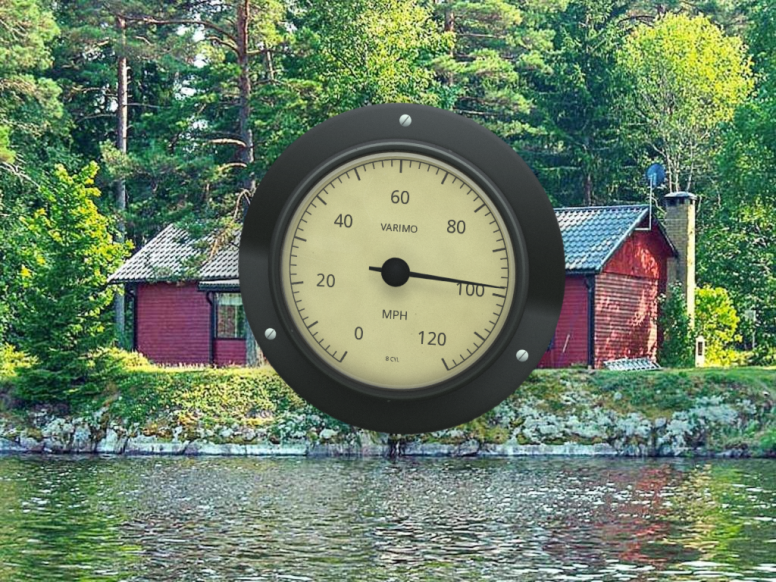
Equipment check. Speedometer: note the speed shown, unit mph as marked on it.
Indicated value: 98 mph
